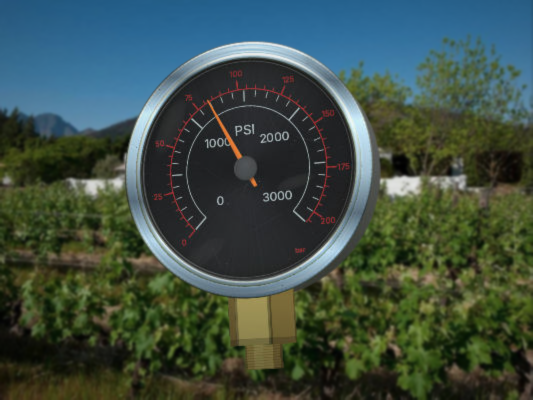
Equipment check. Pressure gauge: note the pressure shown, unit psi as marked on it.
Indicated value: 1200 psi
